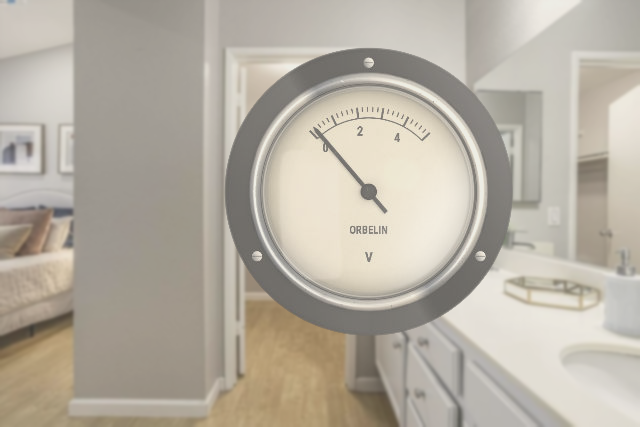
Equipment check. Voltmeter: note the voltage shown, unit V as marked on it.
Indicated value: 0.2 V
